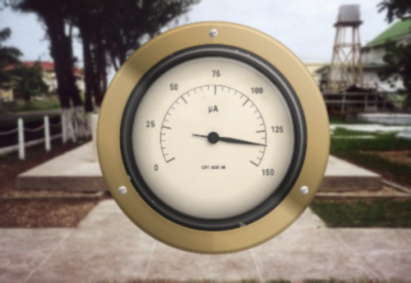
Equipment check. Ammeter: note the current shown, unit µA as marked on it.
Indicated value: 135 µA
